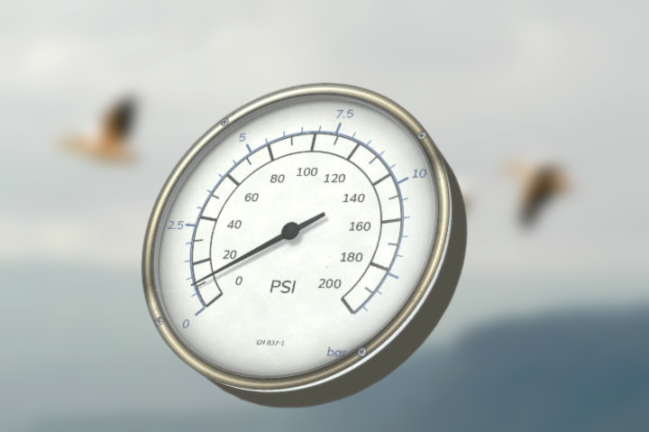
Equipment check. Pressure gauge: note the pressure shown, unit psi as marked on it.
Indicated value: 10 psi
